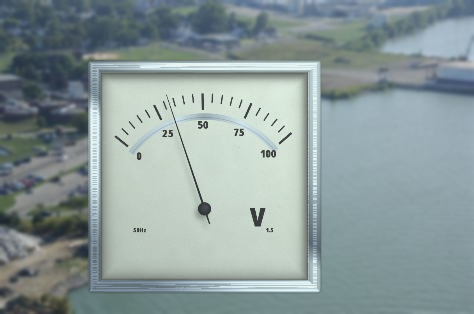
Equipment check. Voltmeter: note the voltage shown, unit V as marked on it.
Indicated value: 32.5 V
